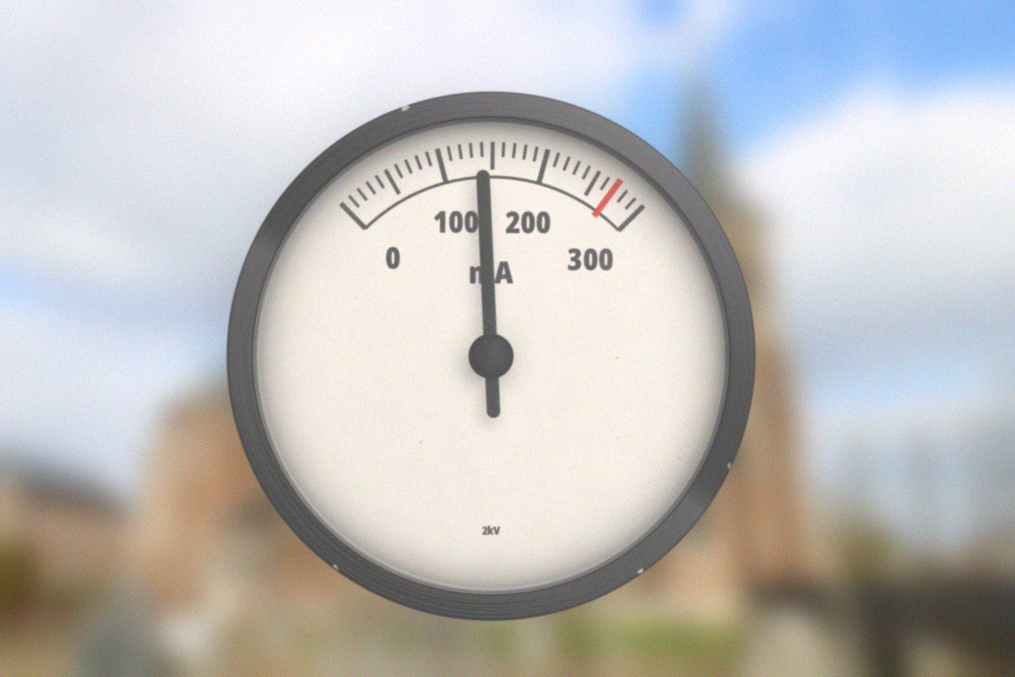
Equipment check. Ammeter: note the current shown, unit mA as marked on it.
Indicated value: 140 mA
